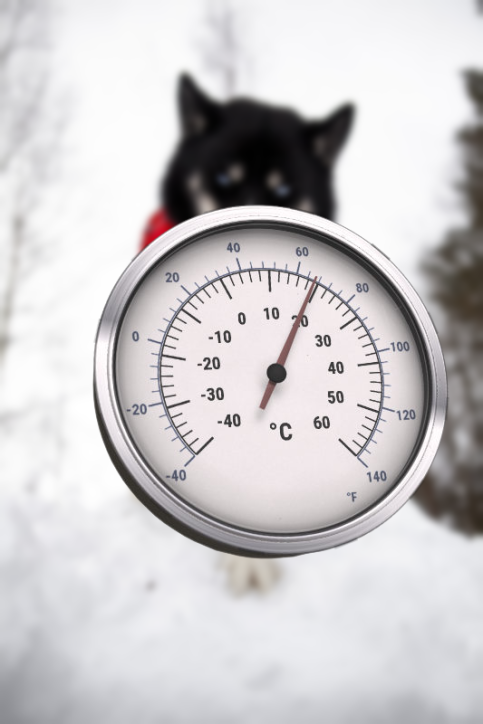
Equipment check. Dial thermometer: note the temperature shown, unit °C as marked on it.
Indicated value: 19 °C
